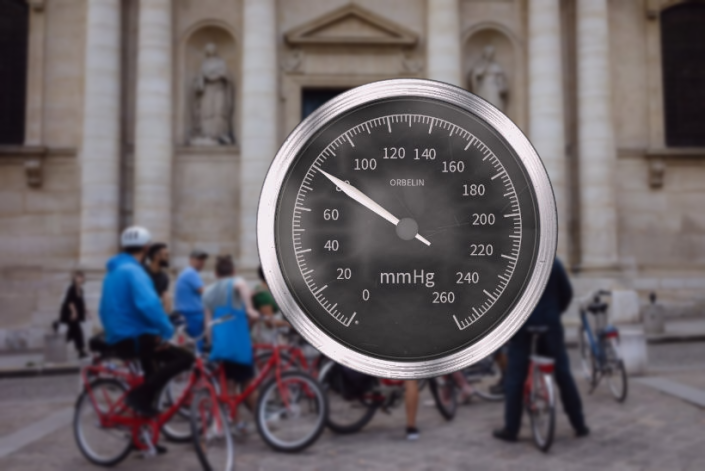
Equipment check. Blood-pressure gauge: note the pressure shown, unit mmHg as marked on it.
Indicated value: 80 mmHg
